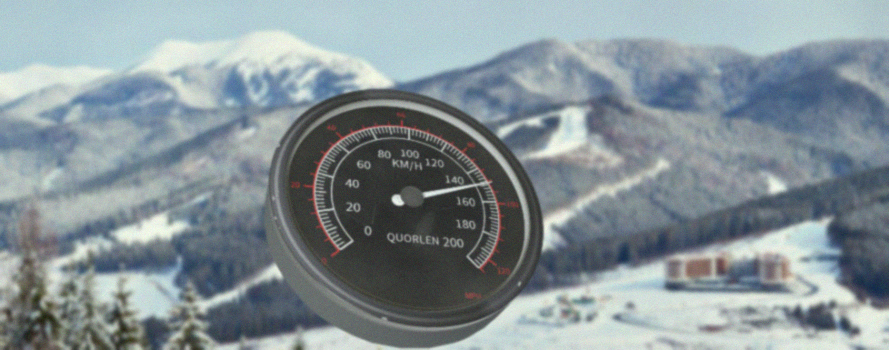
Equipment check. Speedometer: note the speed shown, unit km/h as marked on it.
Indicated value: 150 km/h
